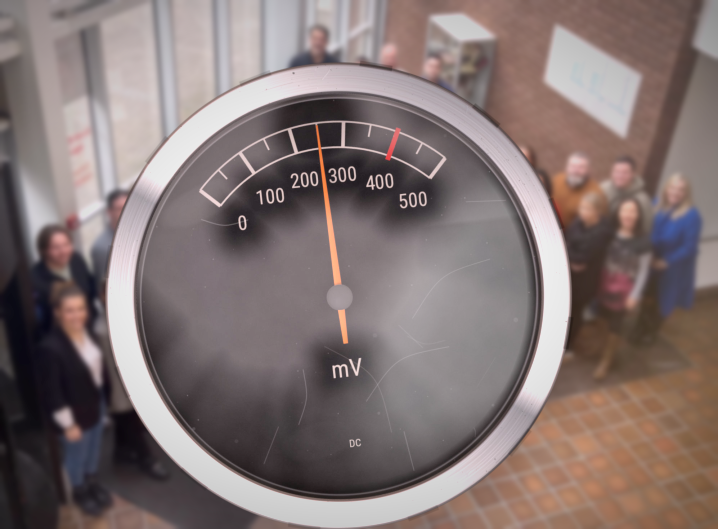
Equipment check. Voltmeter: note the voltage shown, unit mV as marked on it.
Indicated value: 250 mV
